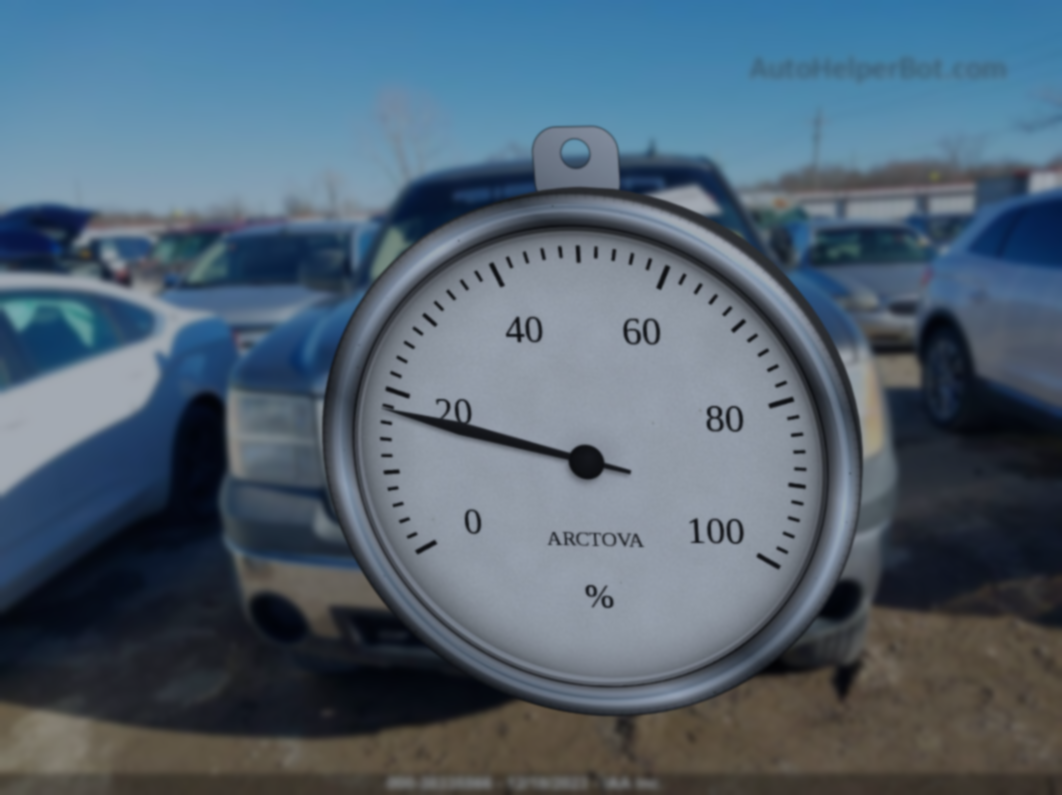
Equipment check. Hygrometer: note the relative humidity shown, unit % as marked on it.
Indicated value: 18 %
